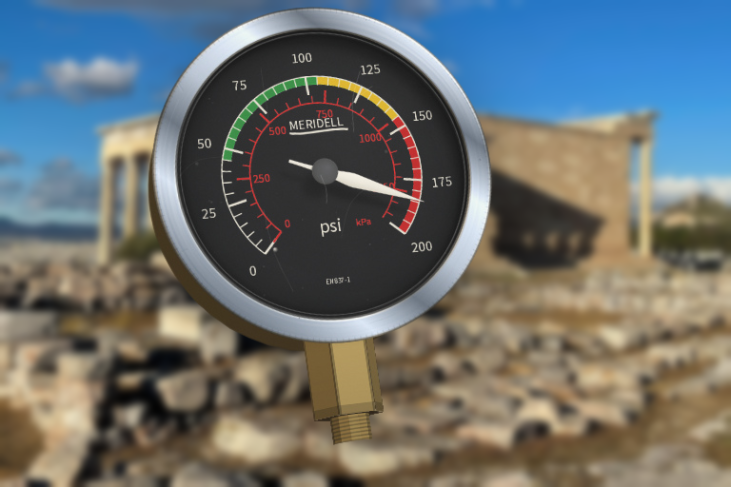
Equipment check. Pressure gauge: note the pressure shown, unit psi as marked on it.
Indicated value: 185 psi
